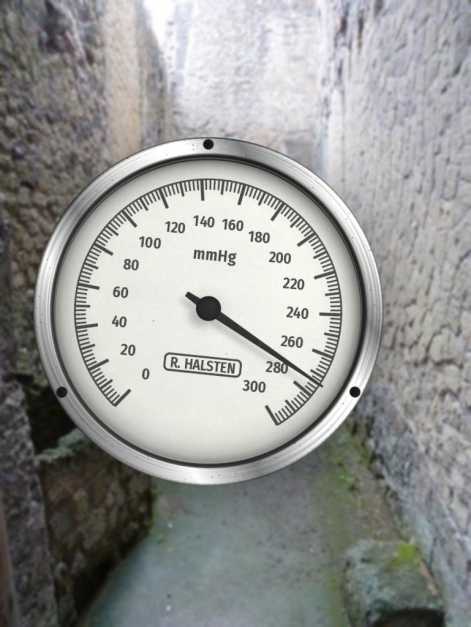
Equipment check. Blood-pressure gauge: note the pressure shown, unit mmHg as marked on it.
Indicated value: 274 mmHg
